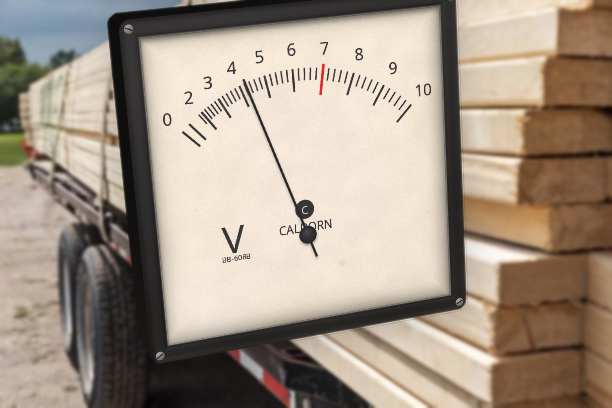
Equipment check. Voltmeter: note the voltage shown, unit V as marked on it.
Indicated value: 4.2 V
